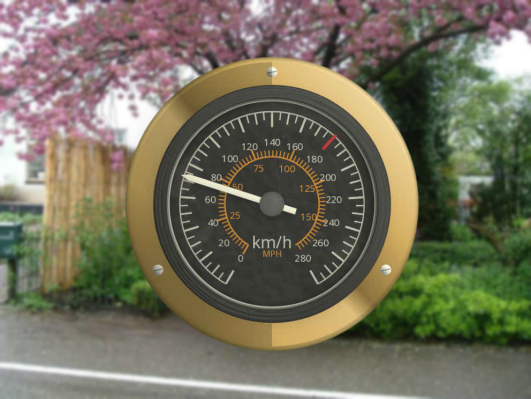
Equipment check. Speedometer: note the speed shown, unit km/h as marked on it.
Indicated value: 72.5 km/h
